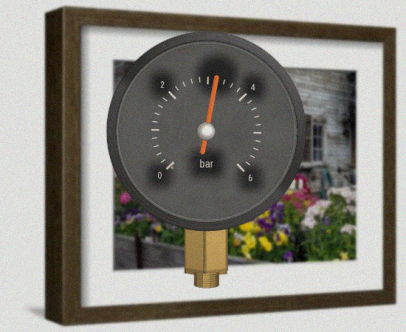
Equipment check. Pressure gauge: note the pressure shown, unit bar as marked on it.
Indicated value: 3.2 bar
